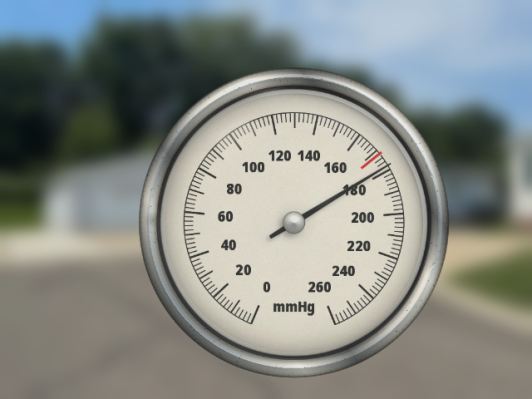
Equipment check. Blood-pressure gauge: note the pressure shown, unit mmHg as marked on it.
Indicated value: 178 mmHg
